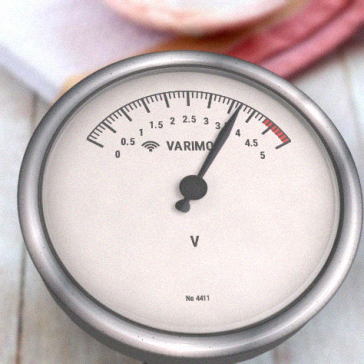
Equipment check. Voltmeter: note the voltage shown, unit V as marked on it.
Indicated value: 3.7 V
